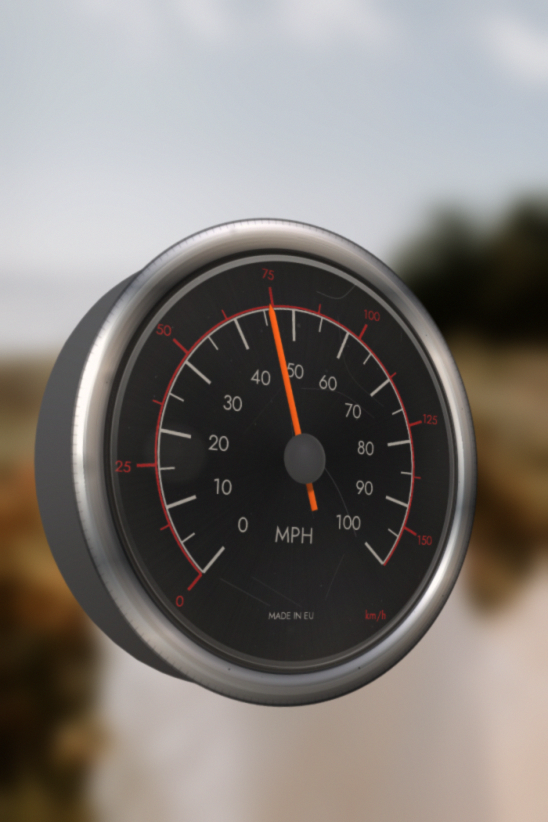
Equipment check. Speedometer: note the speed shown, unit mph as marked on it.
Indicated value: 45 mph
